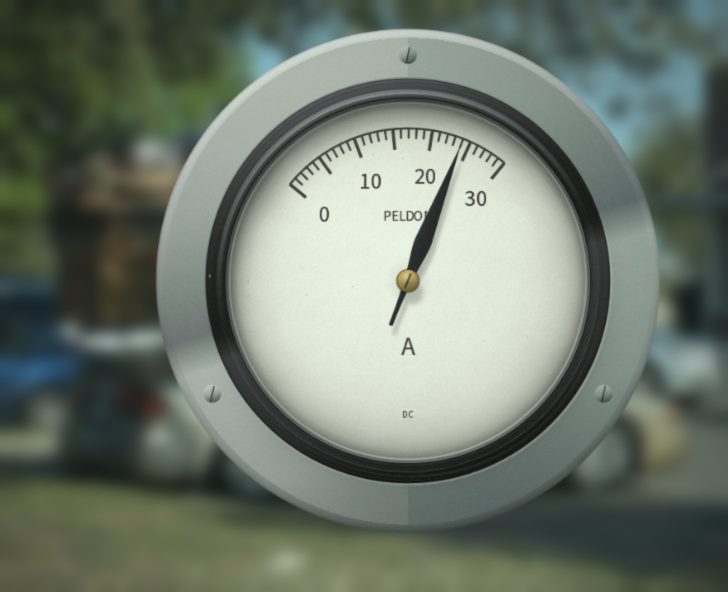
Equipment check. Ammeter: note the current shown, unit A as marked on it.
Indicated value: 24 A
